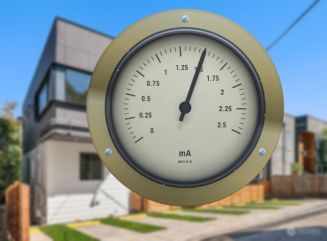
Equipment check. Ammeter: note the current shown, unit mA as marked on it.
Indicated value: 1.5 mA
